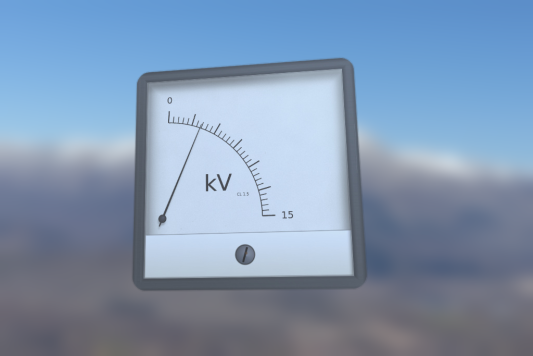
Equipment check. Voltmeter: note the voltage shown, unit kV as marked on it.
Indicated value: 3.5 kV
